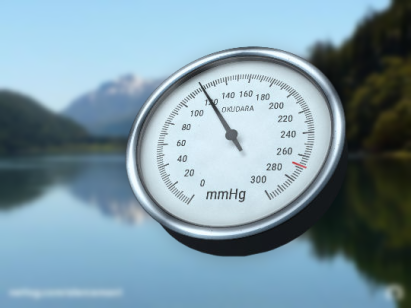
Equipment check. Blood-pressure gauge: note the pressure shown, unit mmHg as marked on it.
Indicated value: 120 mmHg
